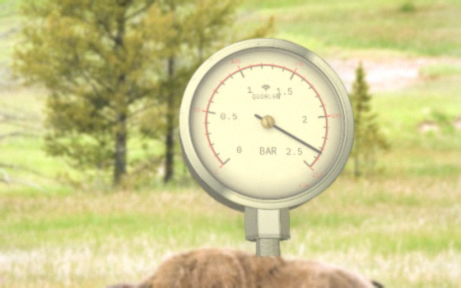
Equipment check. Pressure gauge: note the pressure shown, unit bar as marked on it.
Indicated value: 2.35 bar
